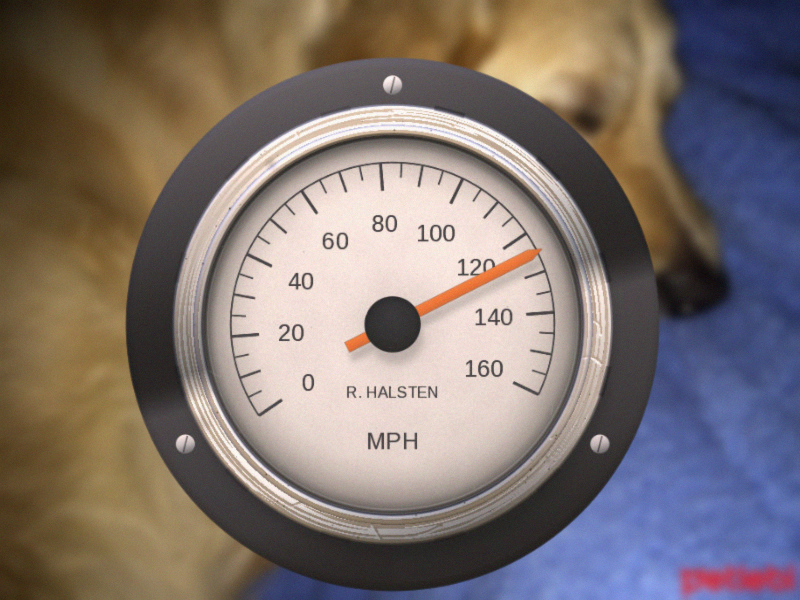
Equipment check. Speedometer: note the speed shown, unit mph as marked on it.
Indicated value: 125 mph
